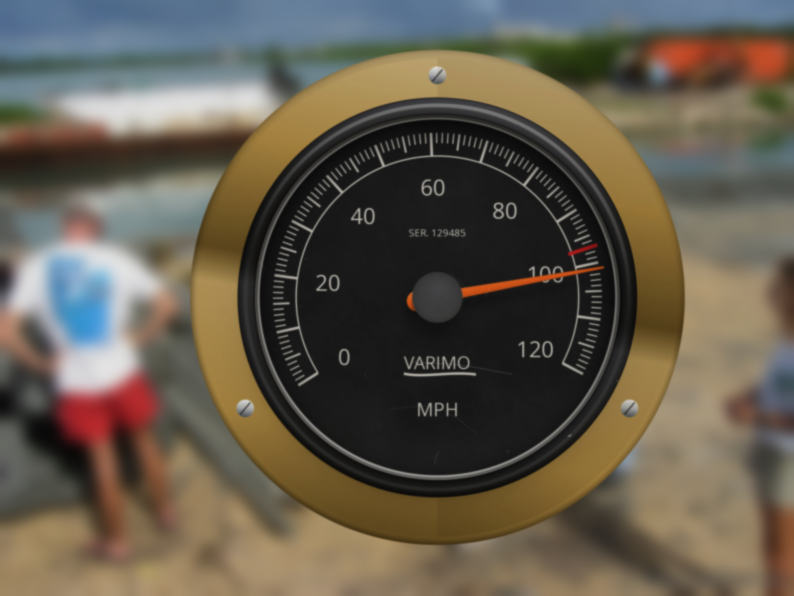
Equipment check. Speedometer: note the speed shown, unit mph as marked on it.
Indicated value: 101 mph
